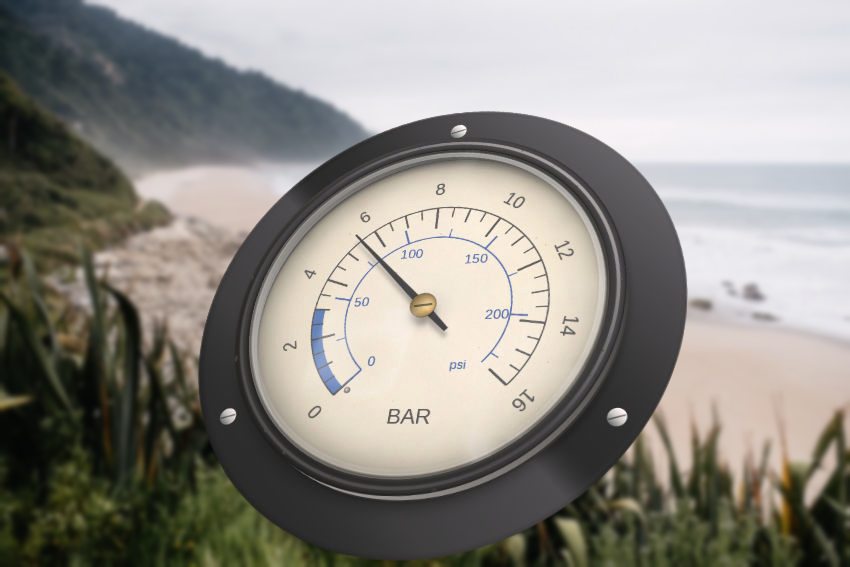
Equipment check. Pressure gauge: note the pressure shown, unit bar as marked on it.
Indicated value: 5.5 bar
